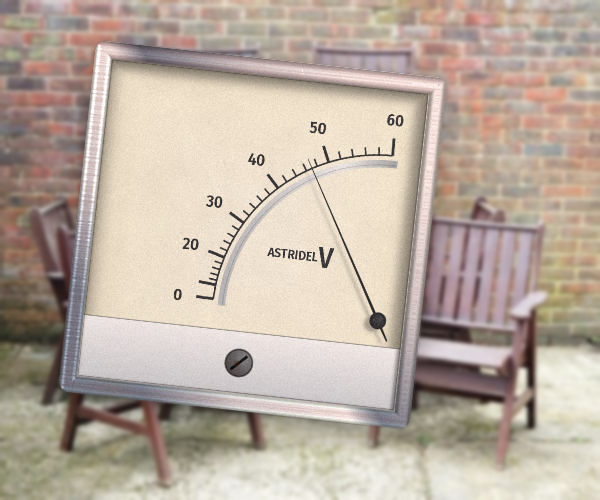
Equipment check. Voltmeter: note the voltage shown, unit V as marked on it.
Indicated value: 47 V
